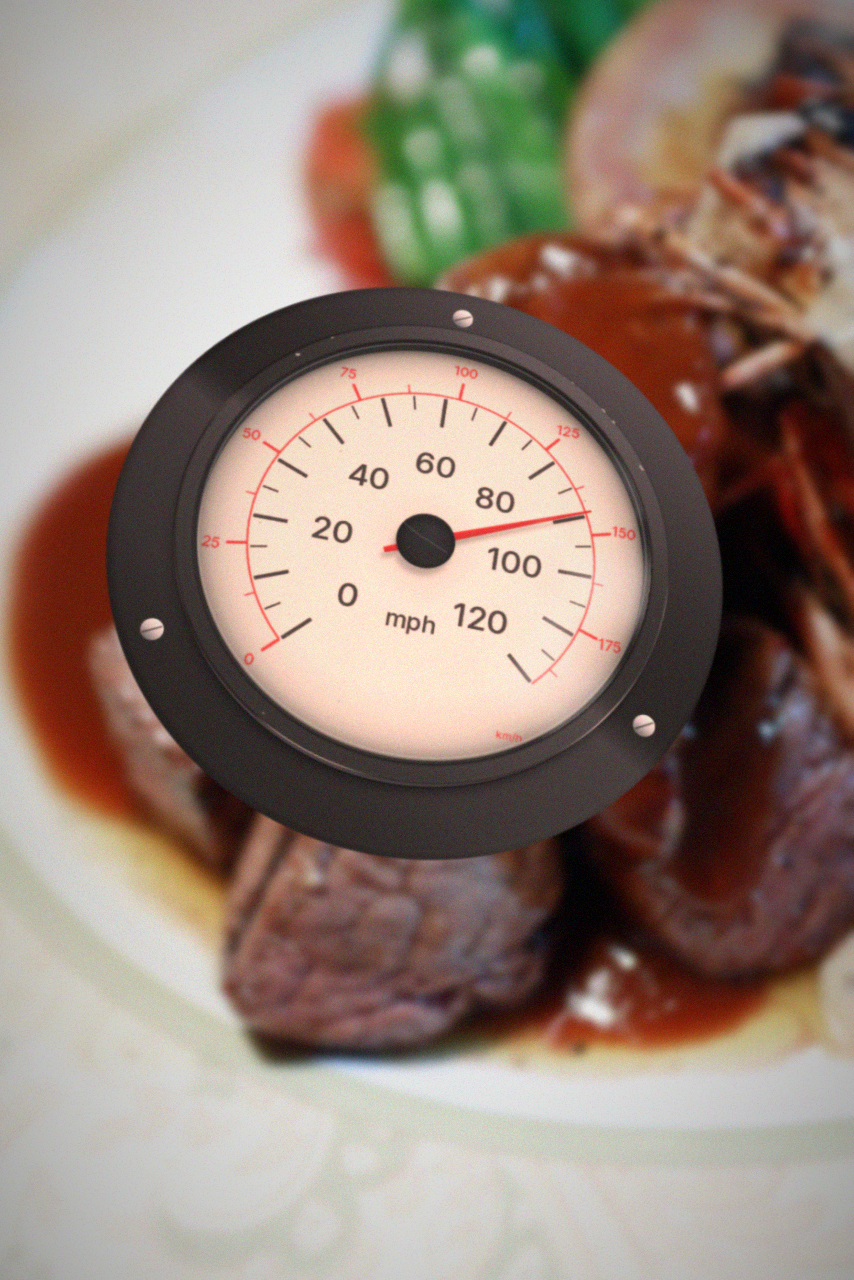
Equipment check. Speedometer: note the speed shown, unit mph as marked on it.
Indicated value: 90 mph
